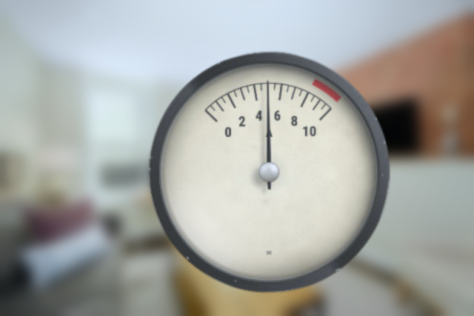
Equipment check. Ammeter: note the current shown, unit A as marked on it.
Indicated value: 5 A
